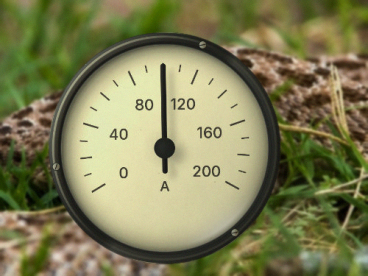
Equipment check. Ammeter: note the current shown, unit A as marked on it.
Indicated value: 100 A
